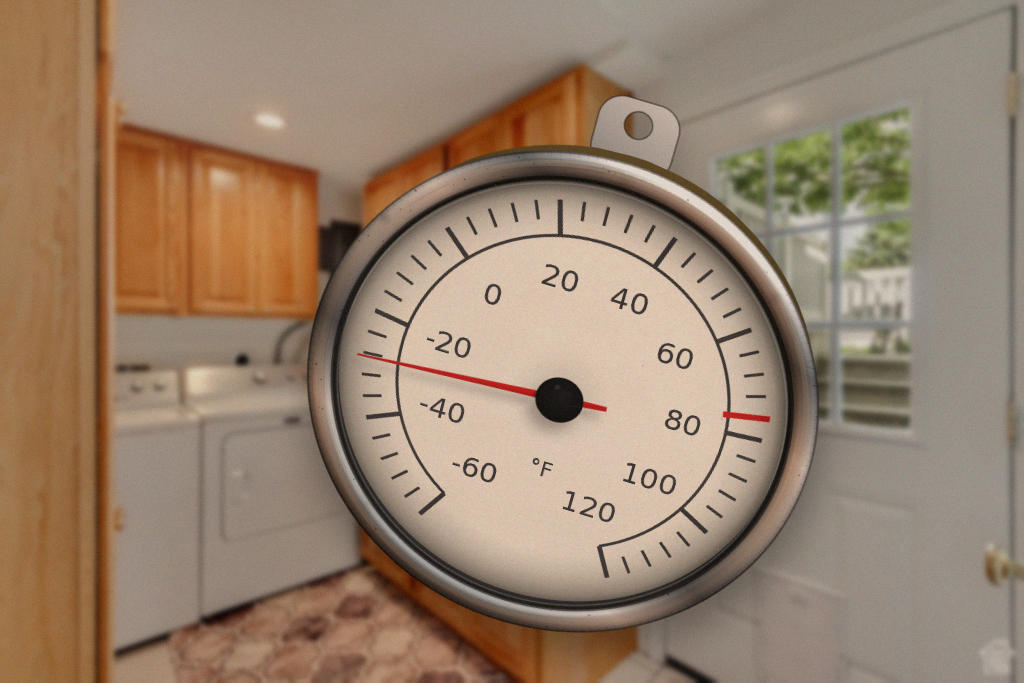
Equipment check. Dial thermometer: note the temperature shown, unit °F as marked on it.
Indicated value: -28 °F
